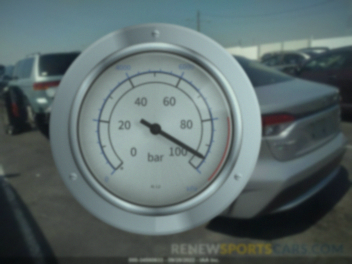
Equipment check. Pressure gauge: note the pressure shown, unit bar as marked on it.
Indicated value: 95 bar
